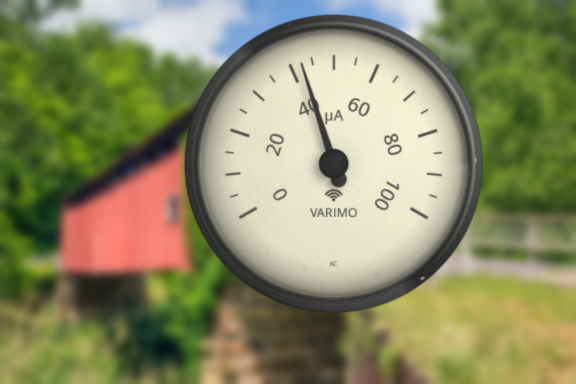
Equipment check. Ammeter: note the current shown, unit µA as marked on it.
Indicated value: 42.5 µA
